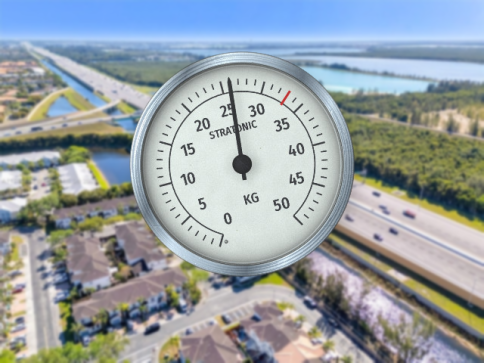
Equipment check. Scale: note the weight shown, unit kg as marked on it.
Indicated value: 26 kg
